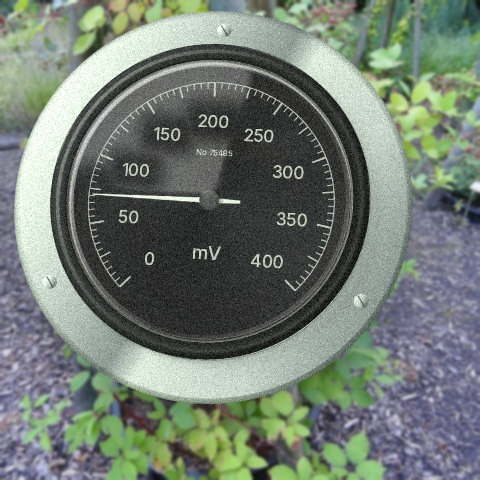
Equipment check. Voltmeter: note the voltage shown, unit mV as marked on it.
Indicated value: 70 mV
